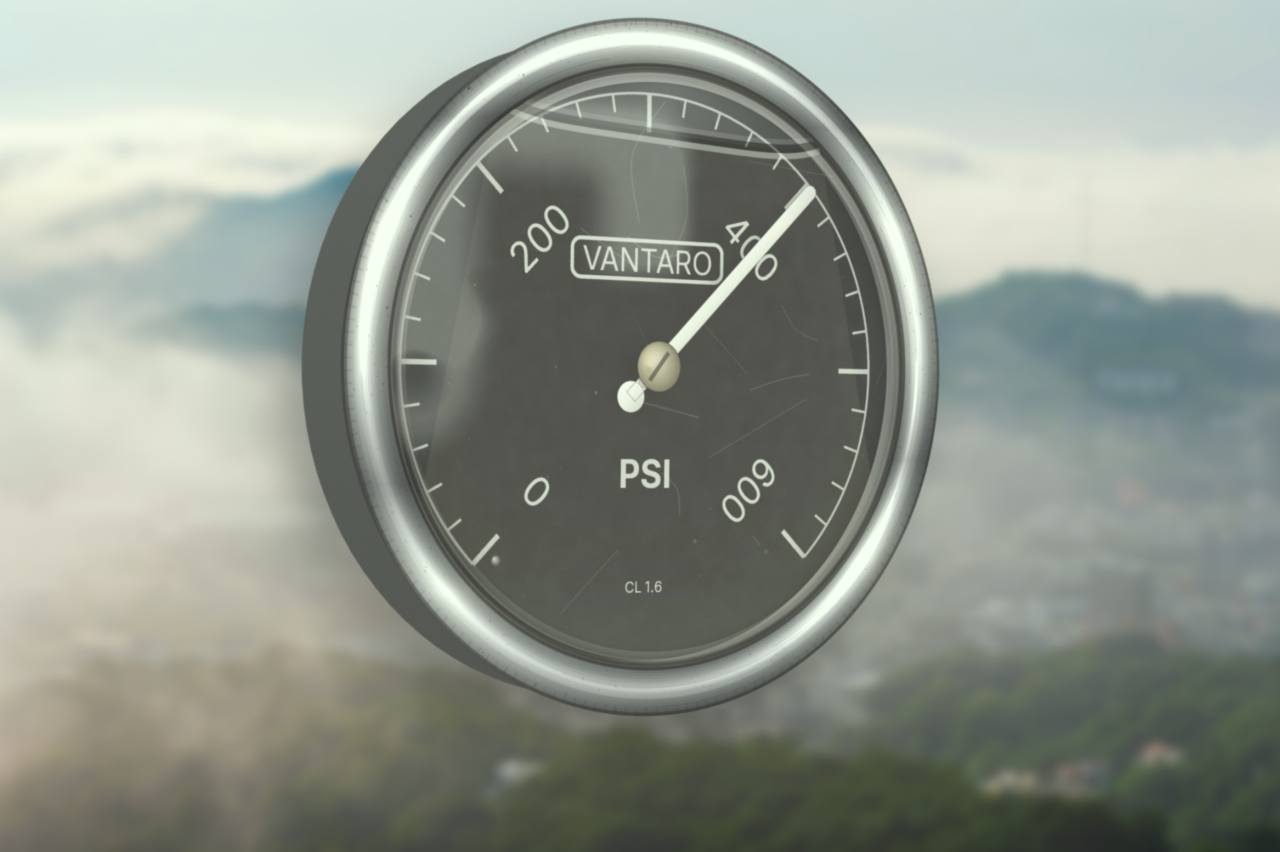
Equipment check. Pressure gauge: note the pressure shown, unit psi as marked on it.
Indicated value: 400 psi
